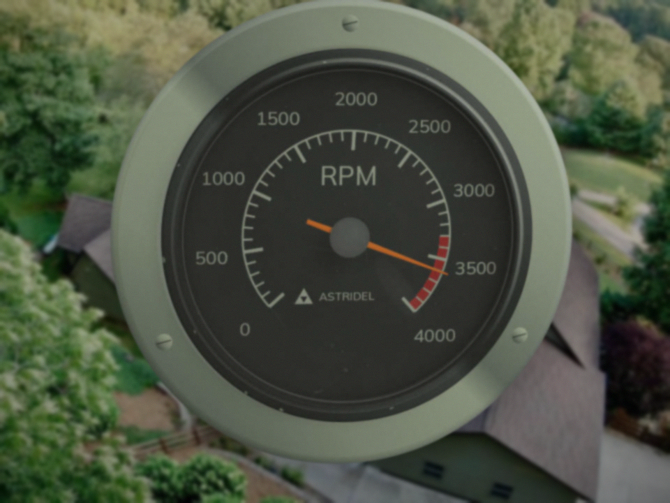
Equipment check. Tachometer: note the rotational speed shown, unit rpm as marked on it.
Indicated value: 3600 rpm
